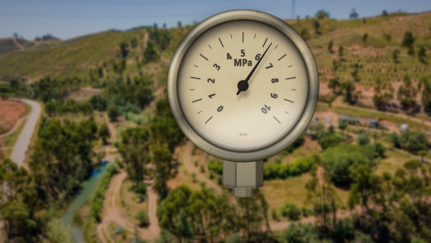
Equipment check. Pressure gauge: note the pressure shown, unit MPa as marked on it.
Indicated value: 6.25 MPa
